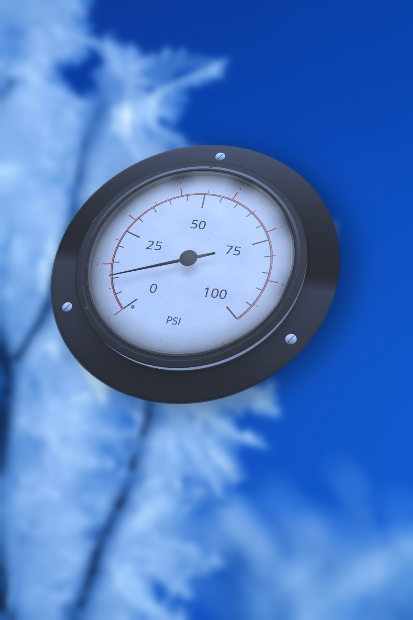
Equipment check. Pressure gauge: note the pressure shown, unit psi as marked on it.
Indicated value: 10 psi
